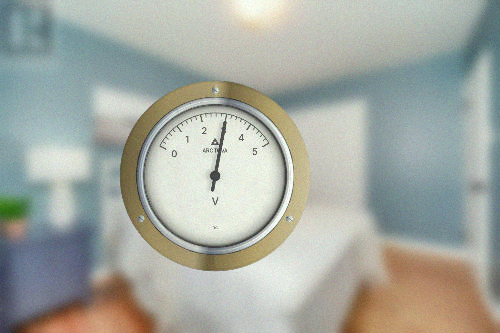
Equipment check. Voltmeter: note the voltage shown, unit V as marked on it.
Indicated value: 3 V
